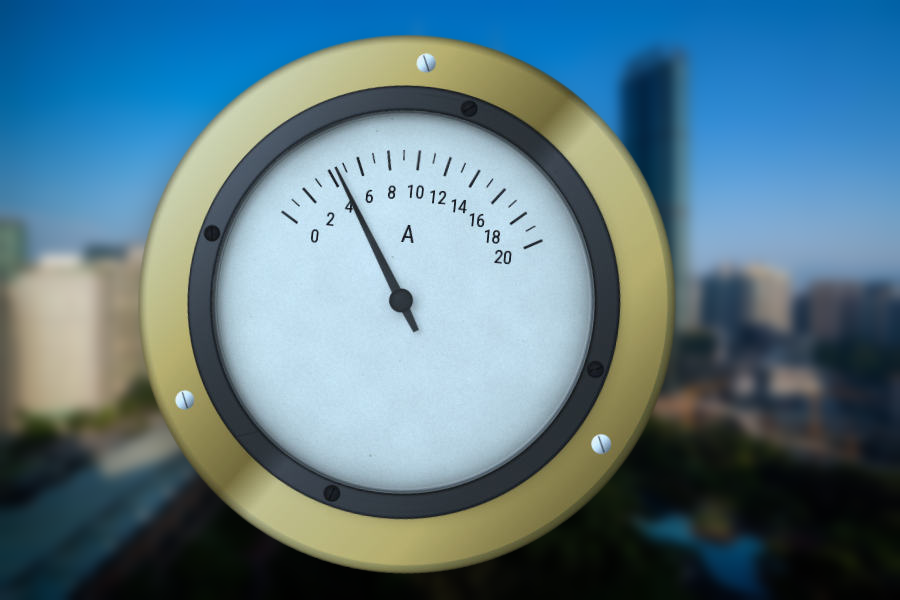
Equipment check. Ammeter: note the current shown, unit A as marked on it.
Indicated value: 4.5 A
